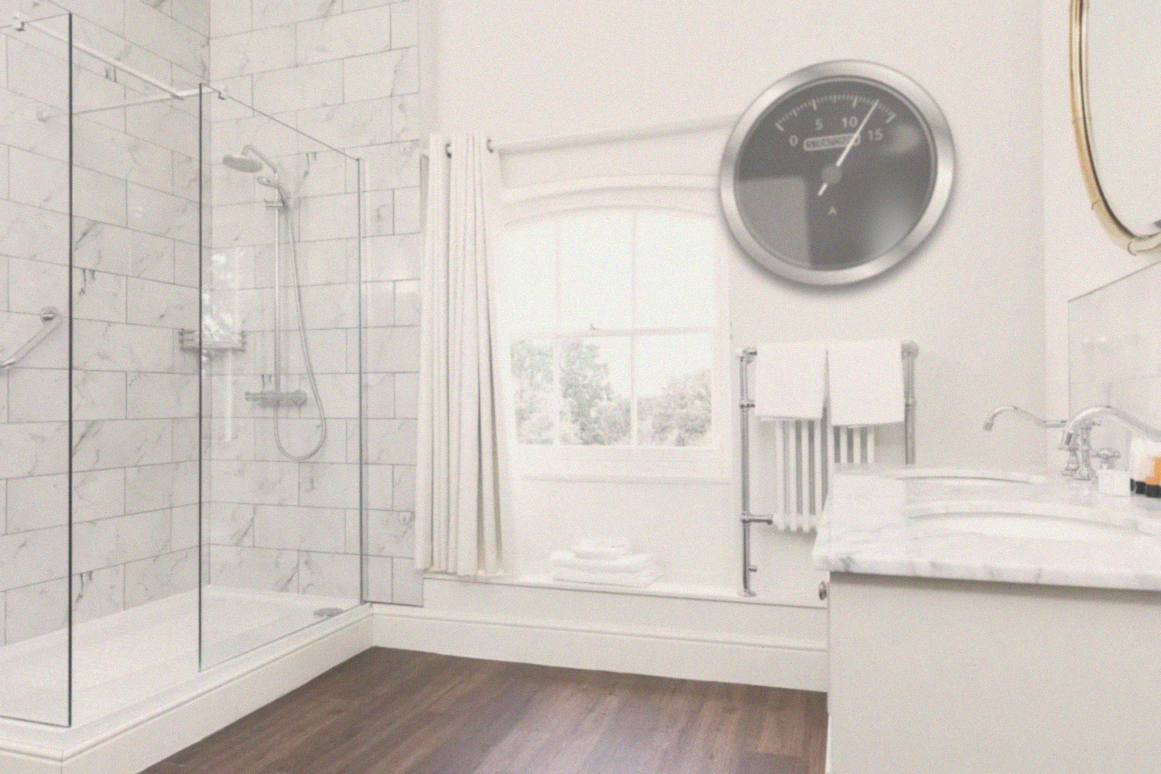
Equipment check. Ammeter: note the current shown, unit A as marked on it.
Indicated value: 12.5 A
